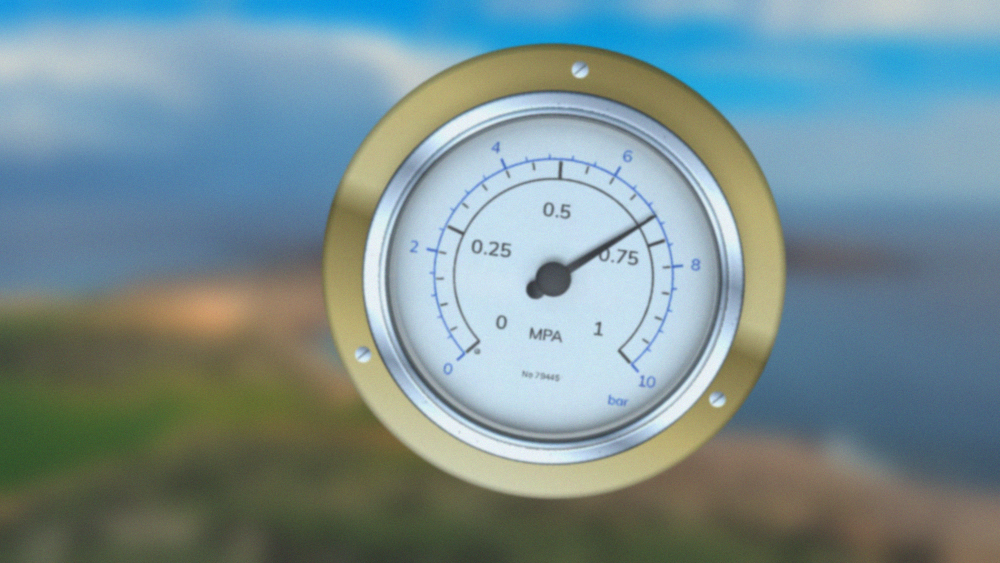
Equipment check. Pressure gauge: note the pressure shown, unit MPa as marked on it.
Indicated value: 0.7 MPa
